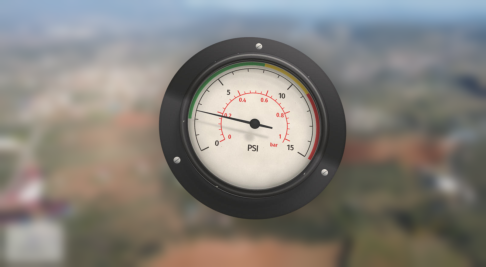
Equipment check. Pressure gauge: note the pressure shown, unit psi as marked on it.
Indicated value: 2.5 psi
